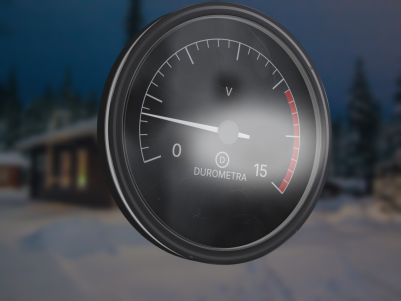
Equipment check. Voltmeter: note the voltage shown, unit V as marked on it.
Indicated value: 1.75 V
